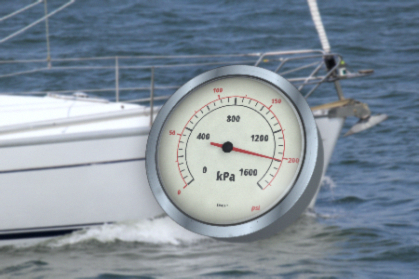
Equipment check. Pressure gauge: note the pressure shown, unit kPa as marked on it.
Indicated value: 1400 kPa
